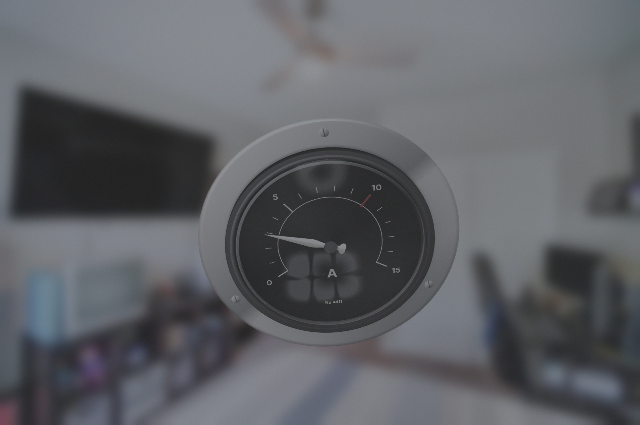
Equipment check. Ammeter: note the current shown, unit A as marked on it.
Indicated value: 3 A
